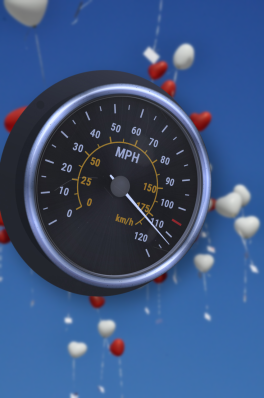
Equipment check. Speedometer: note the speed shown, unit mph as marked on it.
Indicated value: 112.5 mph
